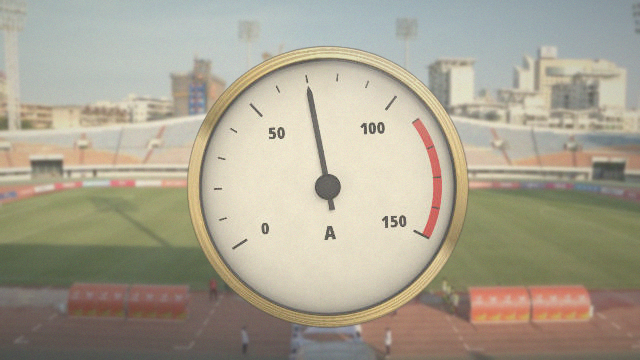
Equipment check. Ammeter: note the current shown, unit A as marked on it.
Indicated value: 70 A
